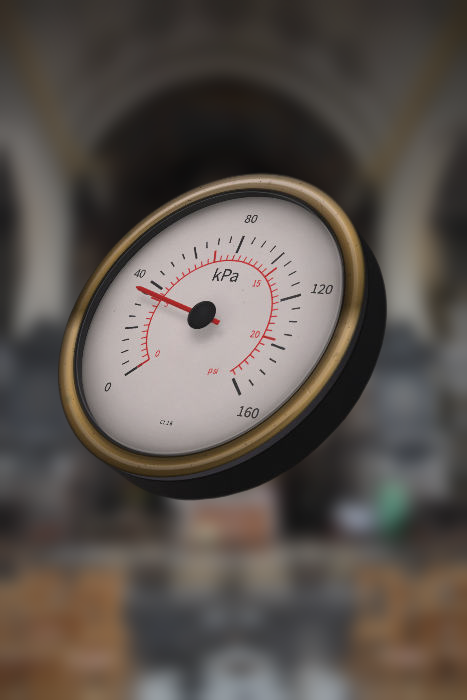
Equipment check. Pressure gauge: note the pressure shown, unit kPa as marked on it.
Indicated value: 35 kPa
